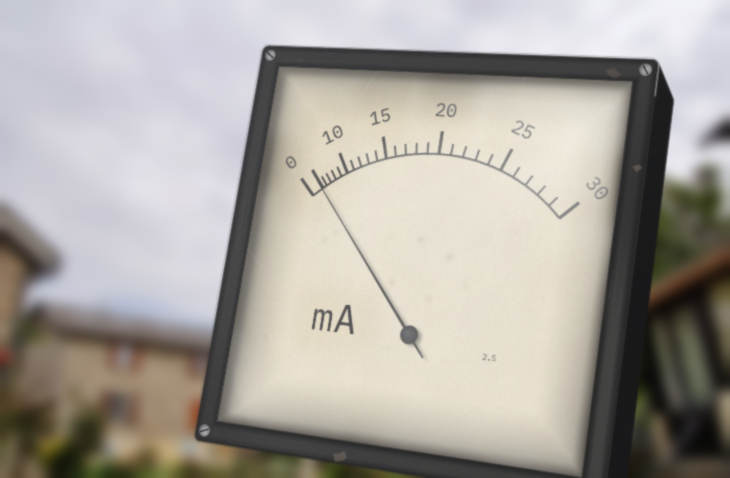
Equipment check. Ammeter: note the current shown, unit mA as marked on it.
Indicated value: 5 mA
